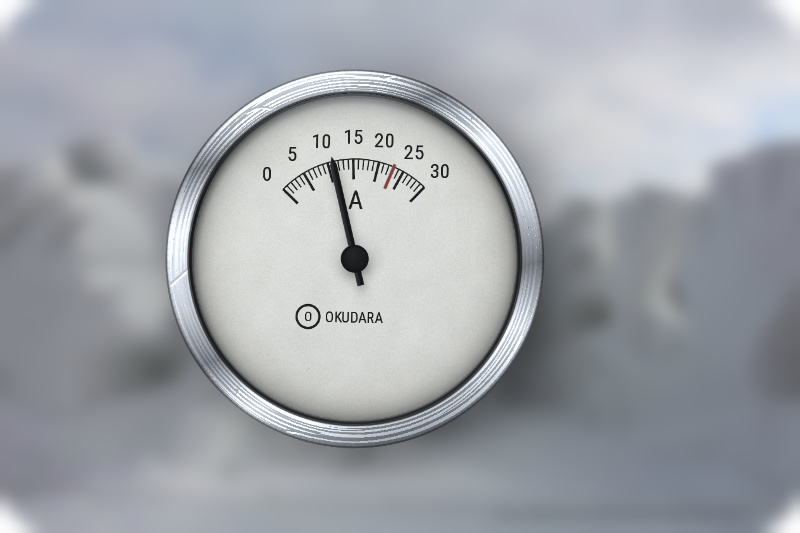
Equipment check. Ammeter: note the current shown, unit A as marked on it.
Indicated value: 11 A
